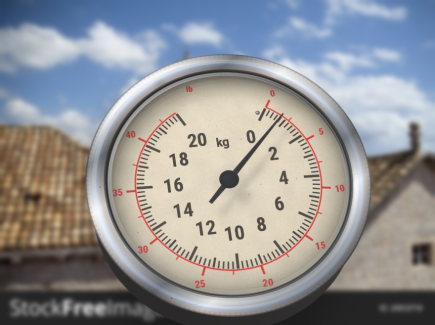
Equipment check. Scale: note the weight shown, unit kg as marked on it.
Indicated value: 0.8 kg
